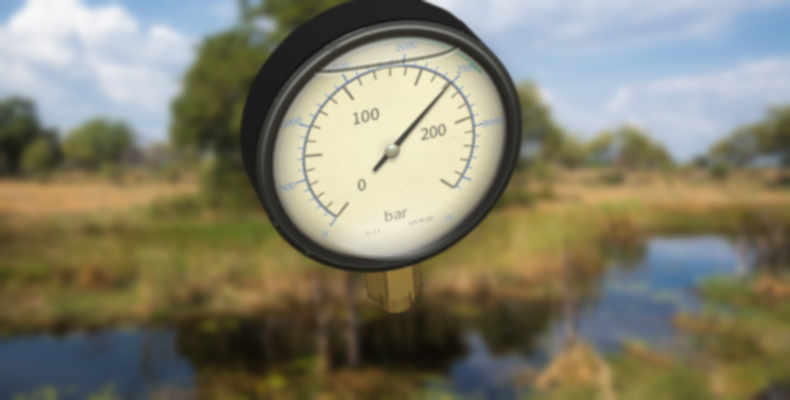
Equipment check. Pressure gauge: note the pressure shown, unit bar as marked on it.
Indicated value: 170 bar
